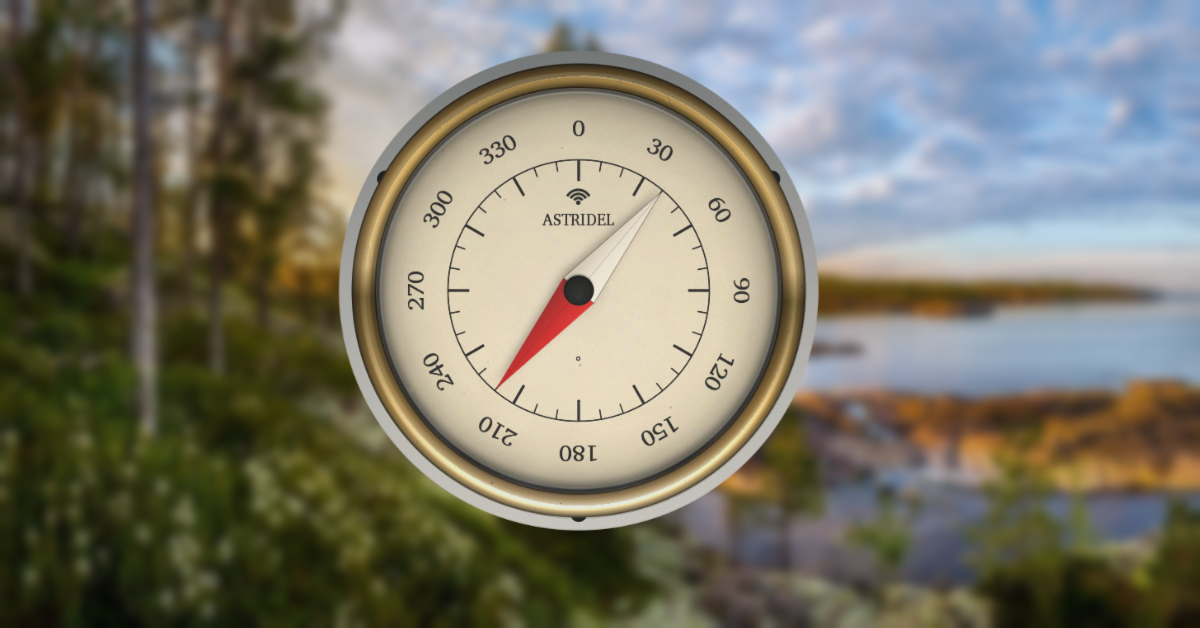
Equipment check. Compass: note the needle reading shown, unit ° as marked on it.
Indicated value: 220 °
